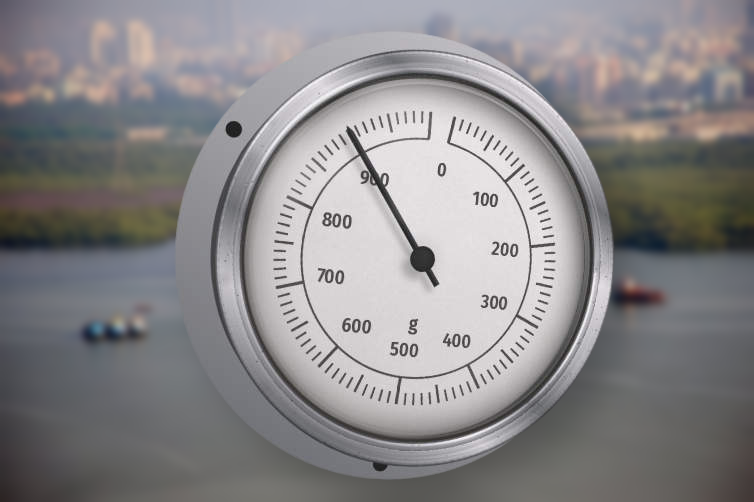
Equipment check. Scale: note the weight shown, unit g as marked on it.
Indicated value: 900 g
